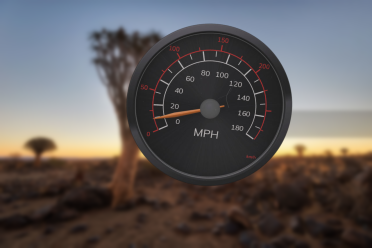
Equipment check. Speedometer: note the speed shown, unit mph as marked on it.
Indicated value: 10 mph
